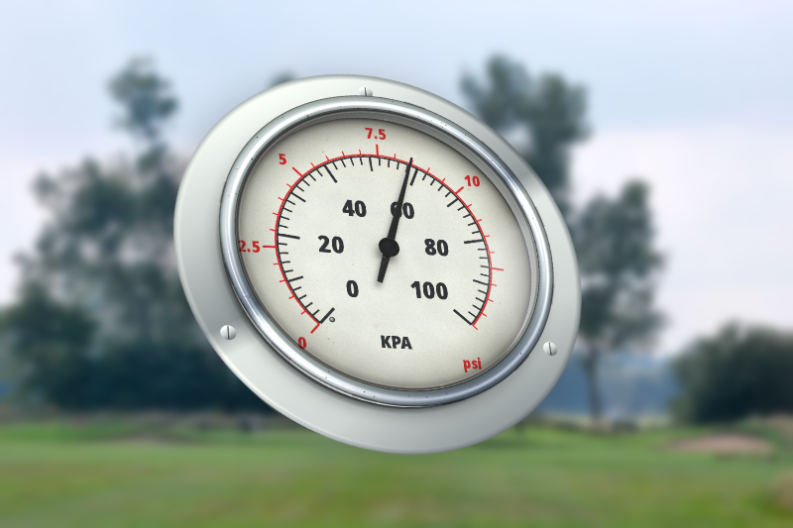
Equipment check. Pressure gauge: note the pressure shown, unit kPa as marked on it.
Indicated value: 58 kPa
